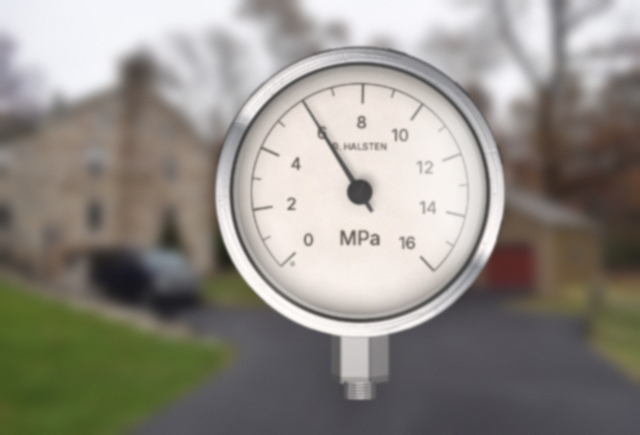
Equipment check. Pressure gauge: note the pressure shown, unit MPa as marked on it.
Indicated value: 6 MPa
